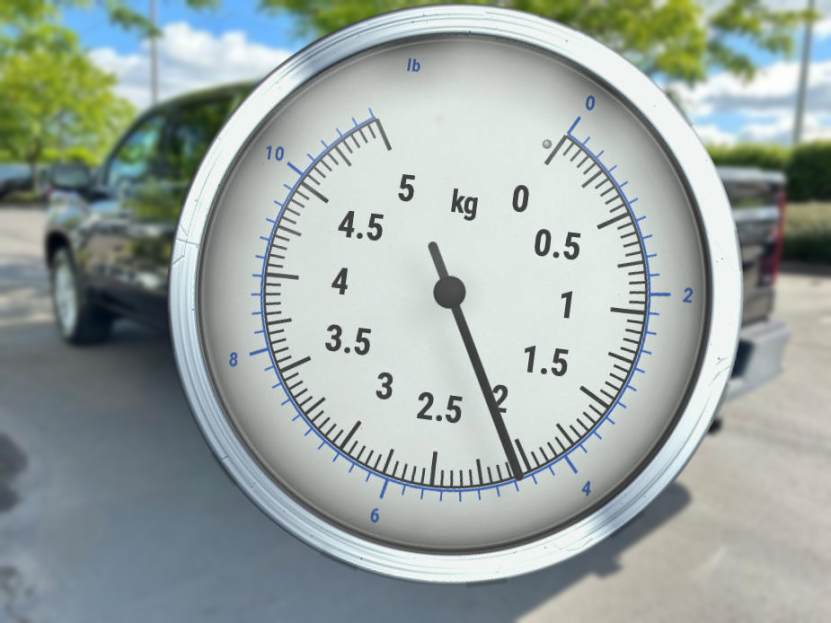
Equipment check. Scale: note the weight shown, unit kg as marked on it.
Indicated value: 2.05 kg
